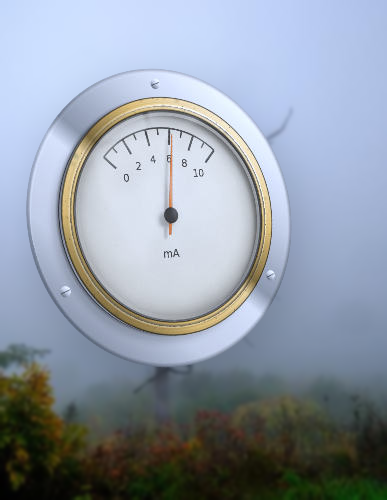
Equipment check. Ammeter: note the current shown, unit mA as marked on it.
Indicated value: 6 mA
